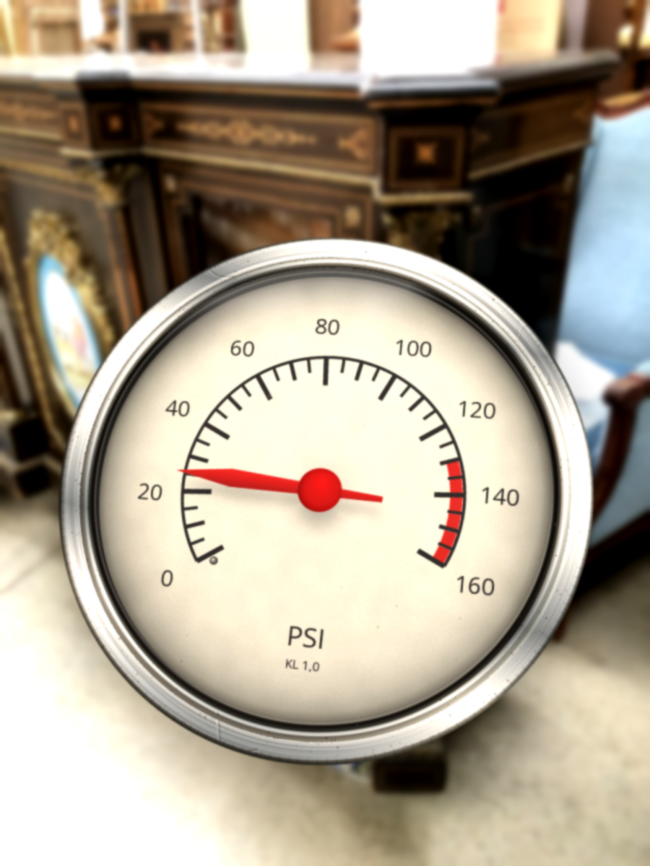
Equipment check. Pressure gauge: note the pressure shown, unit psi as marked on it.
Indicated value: 25 psi
